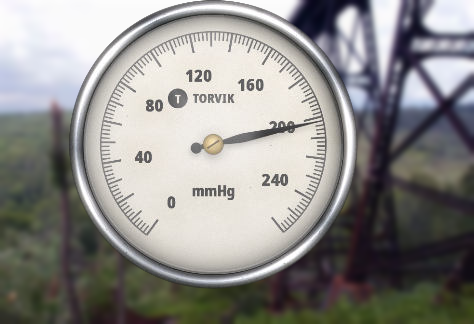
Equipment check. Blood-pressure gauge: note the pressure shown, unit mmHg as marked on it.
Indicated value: 202 mmHg
